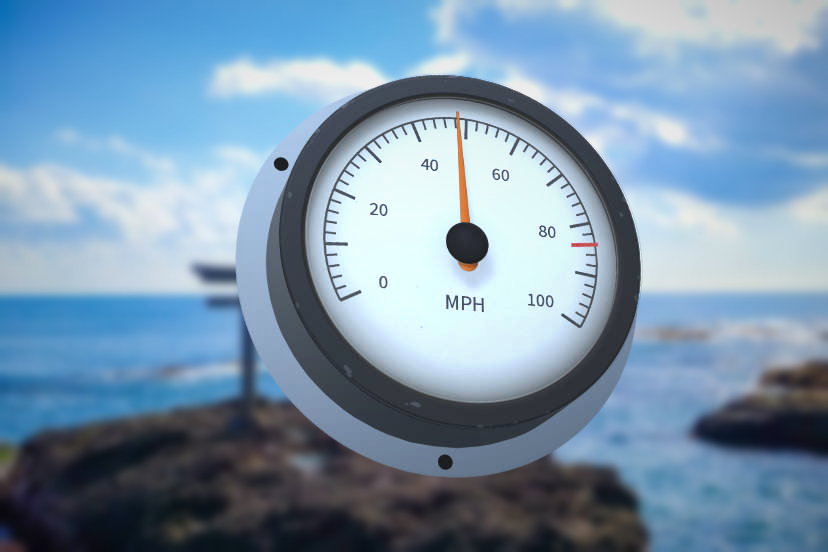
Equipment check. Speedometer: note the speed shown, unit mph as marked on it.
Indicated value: 48 mph
